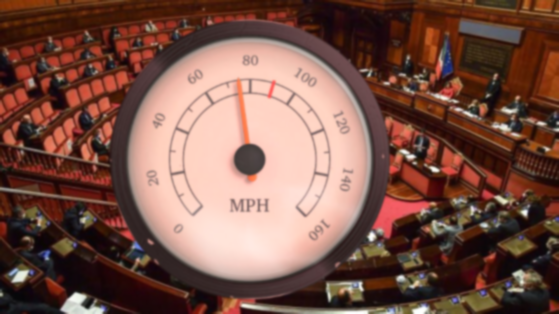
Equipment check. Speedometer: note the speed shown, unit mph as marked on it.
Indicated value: 75 mph
